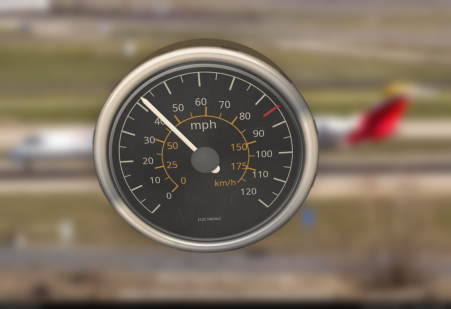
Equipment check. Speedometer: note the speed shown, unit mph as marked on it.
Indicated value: 42.5 mph
